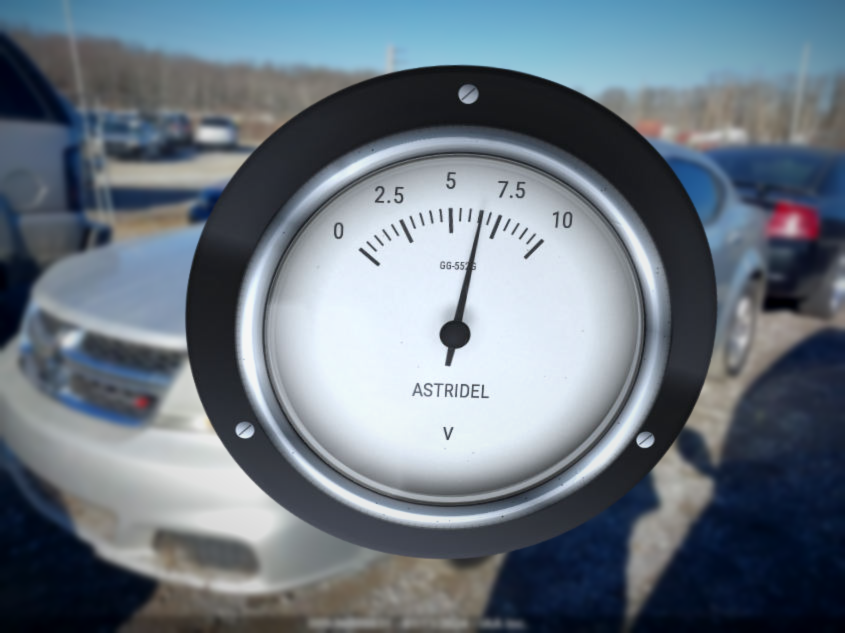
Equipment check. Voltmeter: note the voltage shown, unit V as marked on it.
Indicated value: 6.5 V
